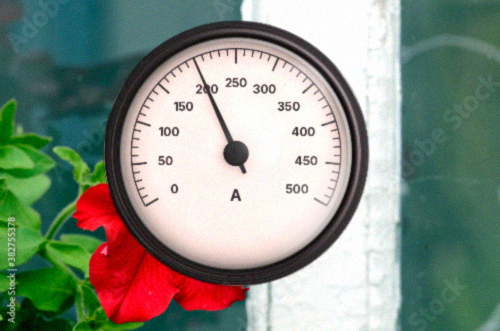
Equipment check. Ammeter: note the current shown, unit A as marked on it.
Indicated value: 200 A
